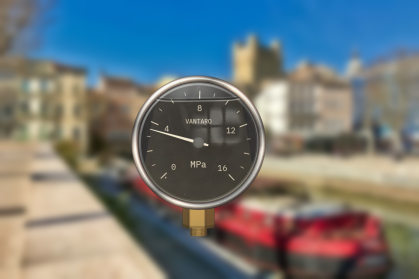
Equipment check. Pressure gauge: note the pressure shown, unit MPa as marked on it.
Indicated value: 3.5 MPa
